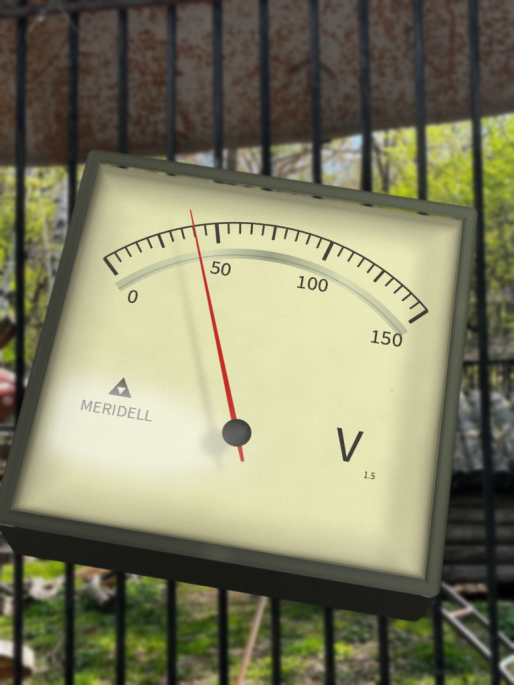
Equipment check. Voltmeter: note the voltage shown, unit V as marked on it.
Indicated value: 40 V
